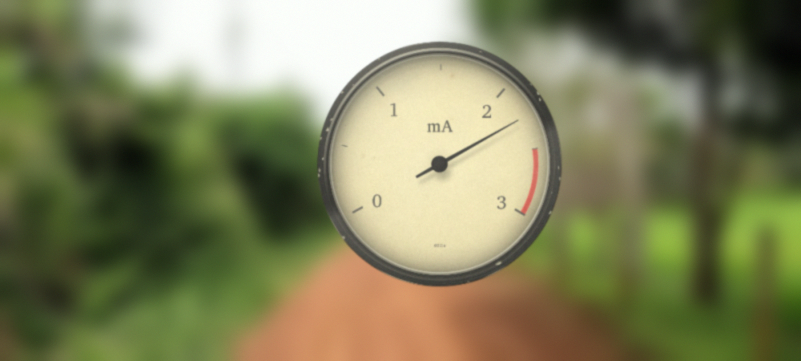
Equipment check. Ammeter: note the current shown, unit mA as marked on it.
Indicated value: 2.25 mA
